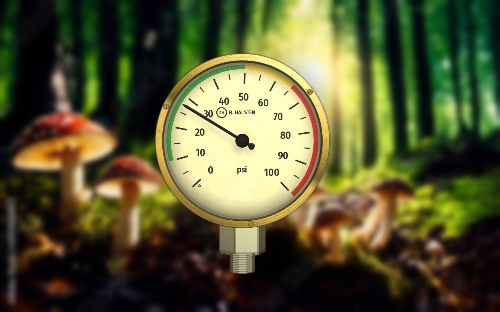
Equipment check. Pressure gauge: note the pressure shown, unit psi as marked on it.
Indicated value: 27.5 psi
